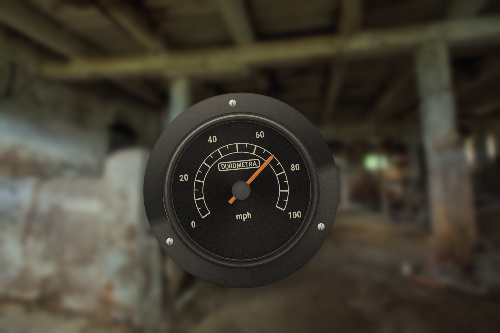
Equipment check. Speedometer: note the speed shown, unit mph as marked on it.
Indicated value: 70 mph
